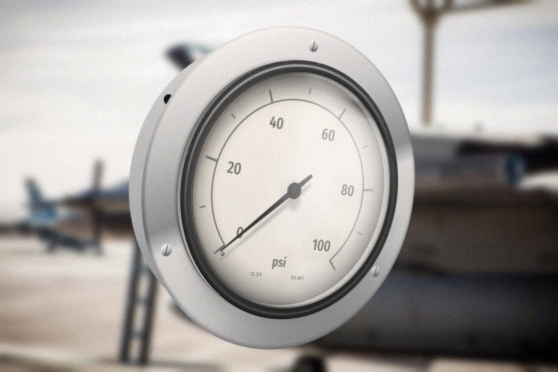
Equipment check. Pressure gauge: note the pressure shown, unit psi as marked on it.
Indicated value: 0 psi
